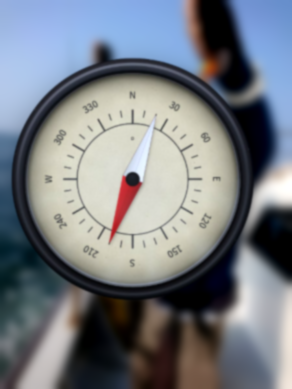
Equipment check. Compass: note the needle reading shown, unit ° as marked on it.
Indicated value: 200 °
